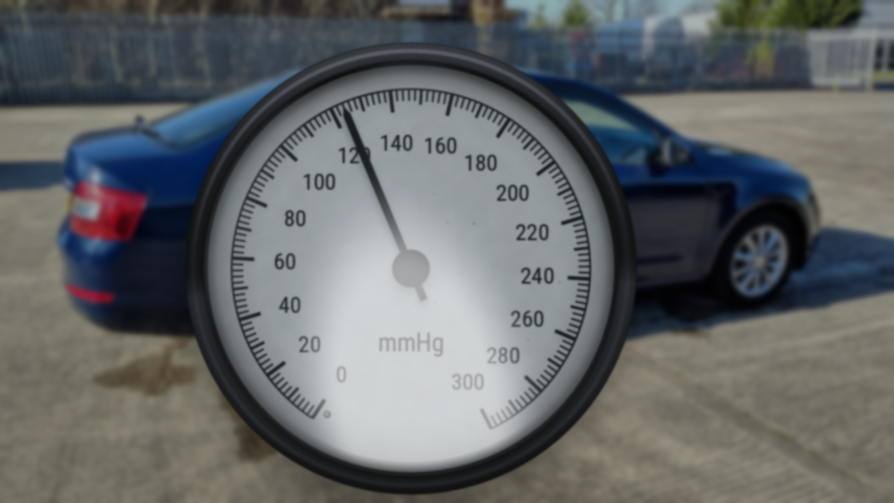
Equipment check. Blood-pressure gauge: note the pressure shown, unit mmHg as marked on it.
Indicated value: 124 mmHg
